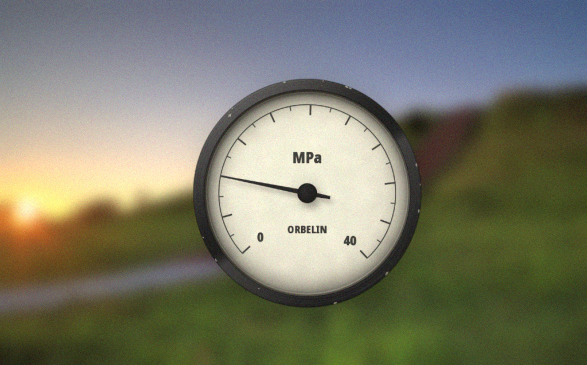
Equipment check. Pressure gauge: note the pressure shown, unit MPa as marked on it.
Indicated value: 8 MPa
